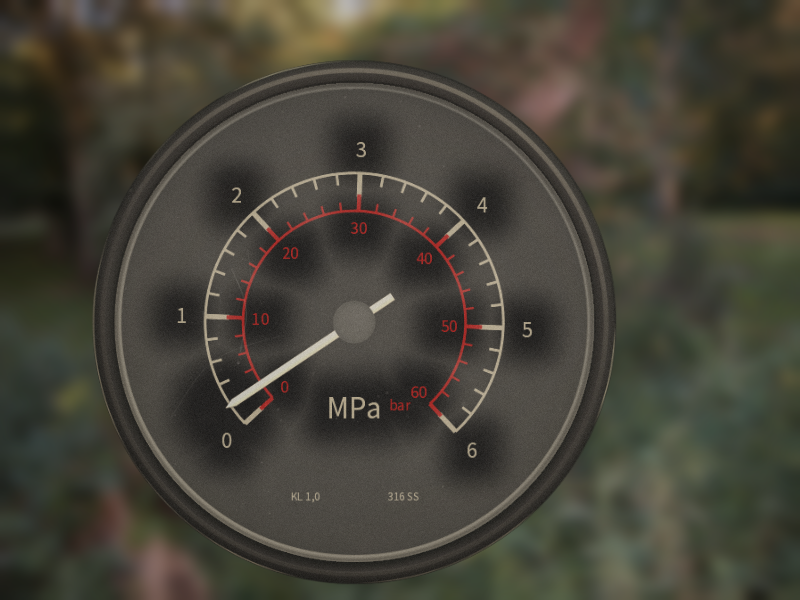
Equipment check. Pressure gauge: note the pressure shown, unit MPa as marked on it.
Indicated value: 0.2 MPa
